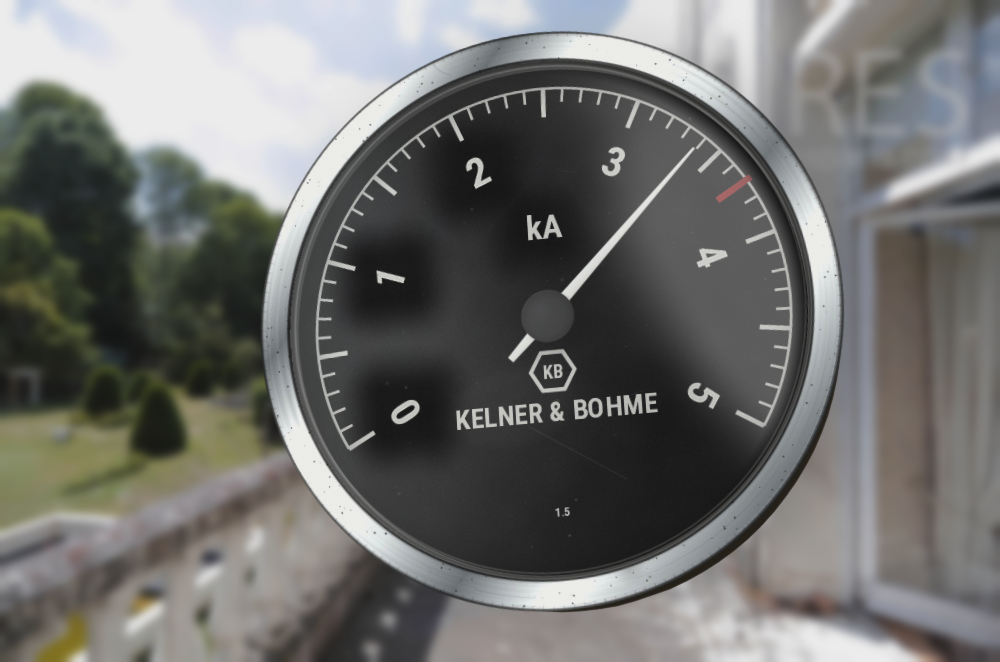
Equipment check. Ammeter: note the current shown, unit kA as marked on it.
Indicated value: 3.4 kA
